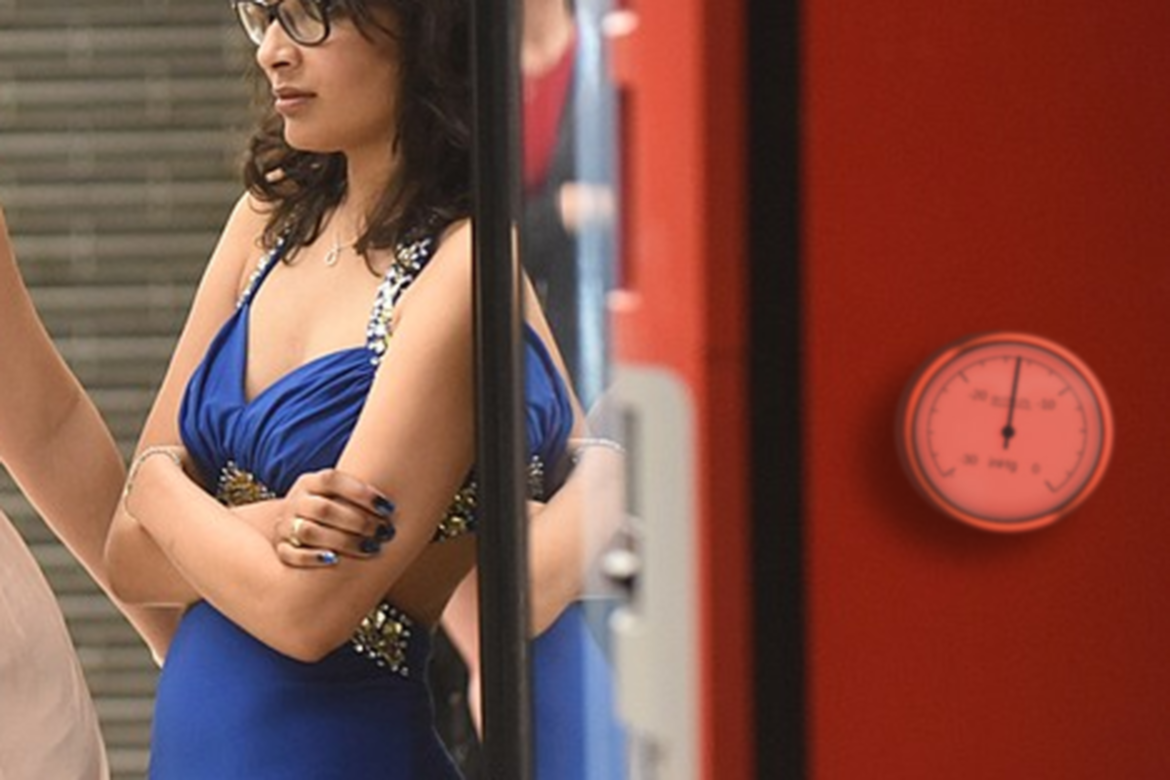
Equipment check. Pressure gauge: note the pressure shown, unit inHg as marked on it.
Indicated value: -15 inHg
